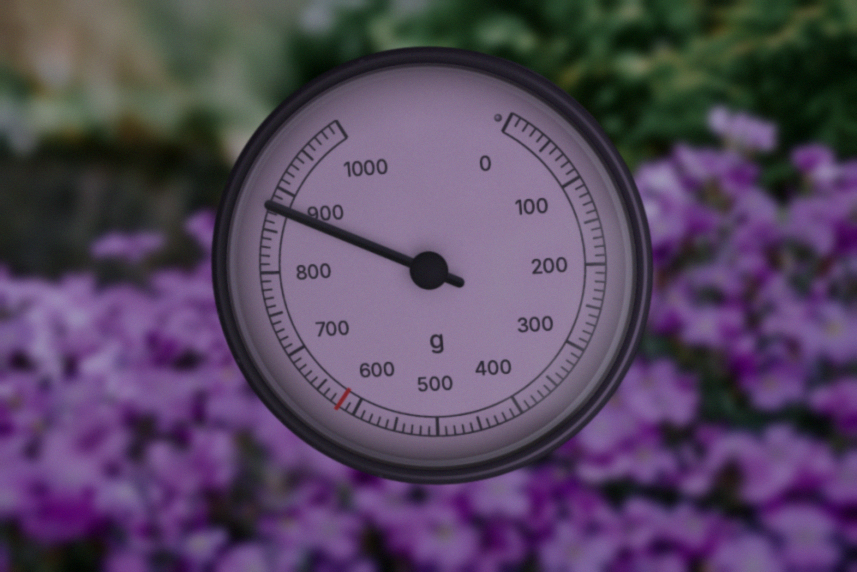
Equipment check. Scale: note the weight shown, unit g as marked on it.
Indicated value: 880 g
